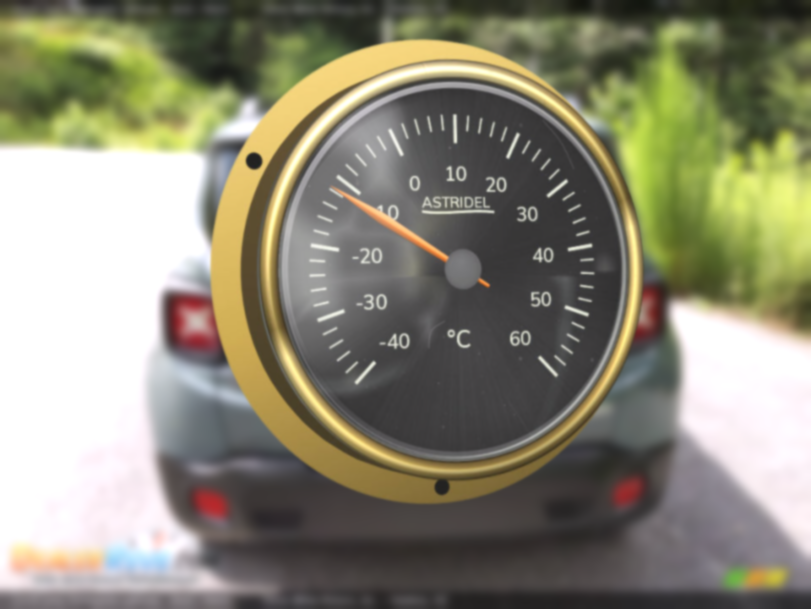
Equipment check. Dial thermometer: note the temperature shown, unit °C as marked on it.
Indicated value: -12 °C
